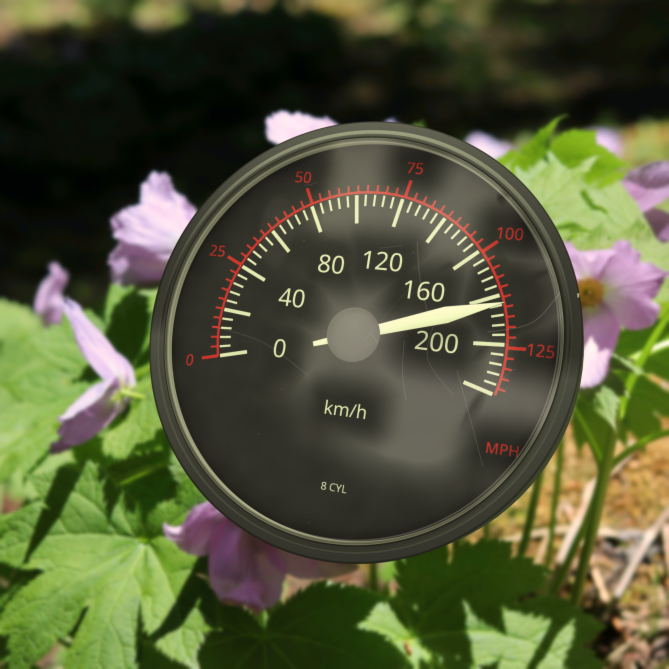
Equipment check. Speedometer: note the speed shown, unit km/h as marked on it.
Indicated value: 184 km/h
